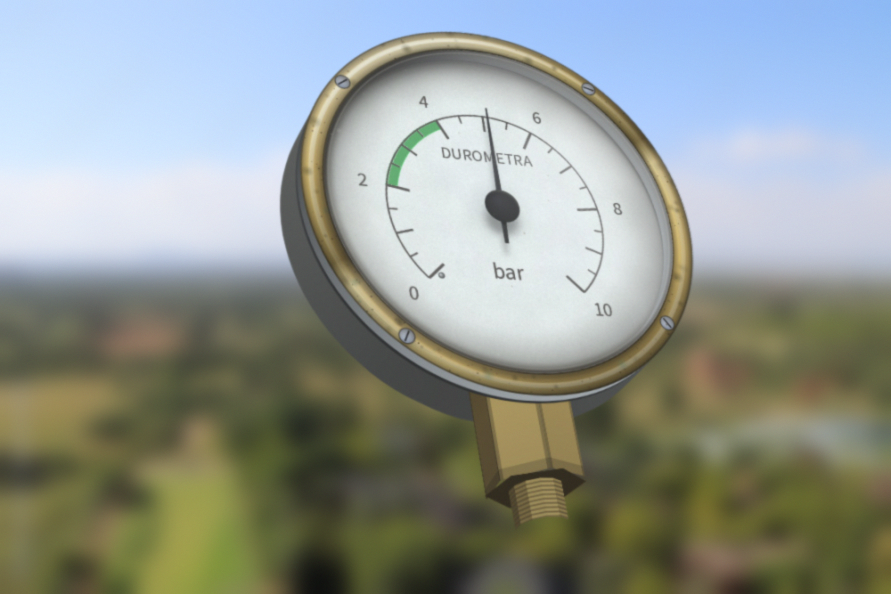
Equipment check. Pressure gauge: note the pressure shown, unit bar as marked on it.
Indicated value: 5 bar
